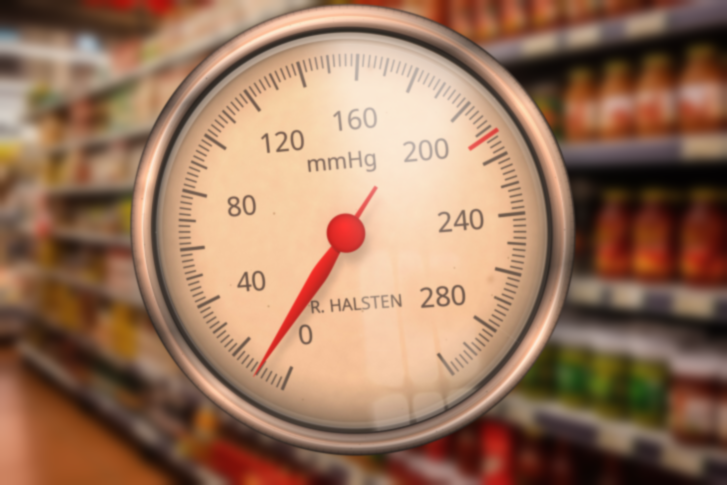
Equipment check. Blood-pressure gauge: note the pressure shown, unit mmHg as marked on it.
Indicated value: 10 mmHg
